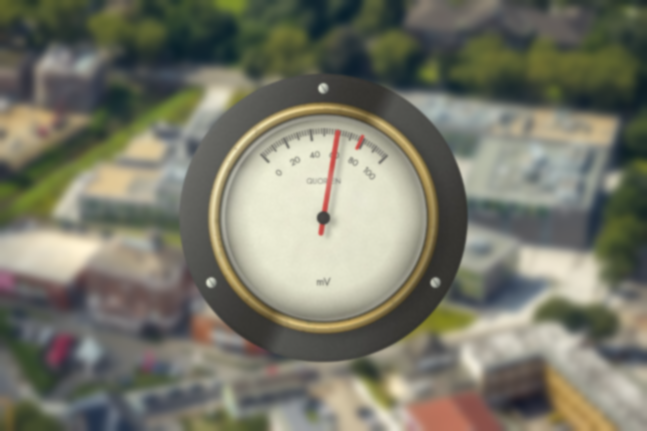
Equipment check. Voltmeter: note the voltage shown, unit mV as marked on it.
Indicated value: 60 mV
